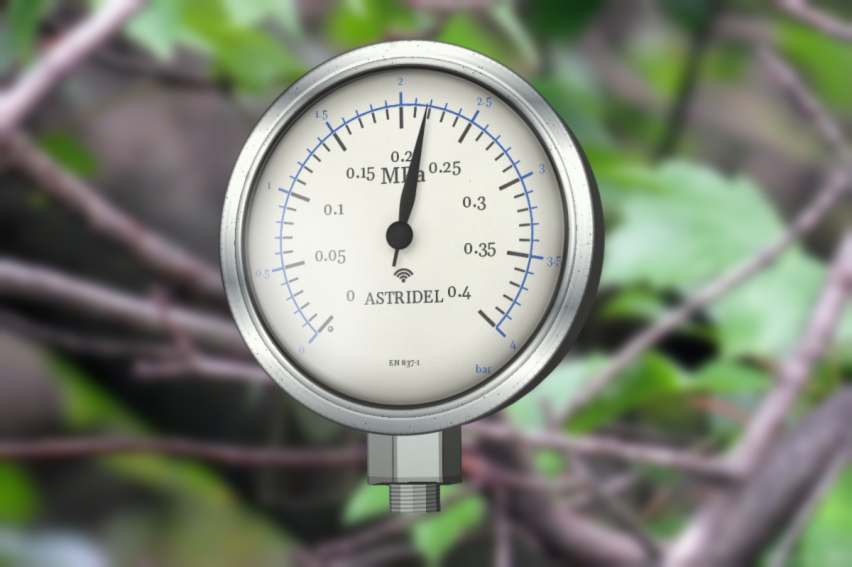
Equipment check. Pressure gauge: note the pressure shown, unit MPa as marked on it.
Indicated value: 0.22 MPa
